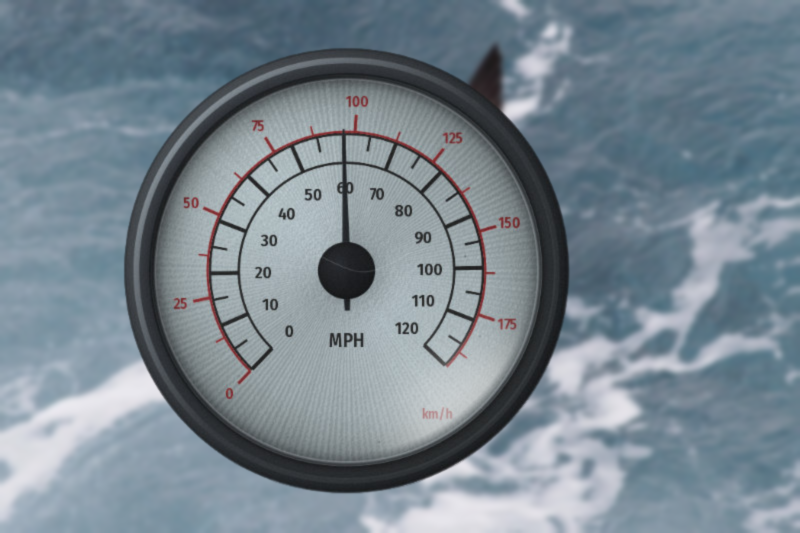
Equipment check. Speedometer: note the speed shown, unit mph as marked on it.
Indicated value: 60 mph
